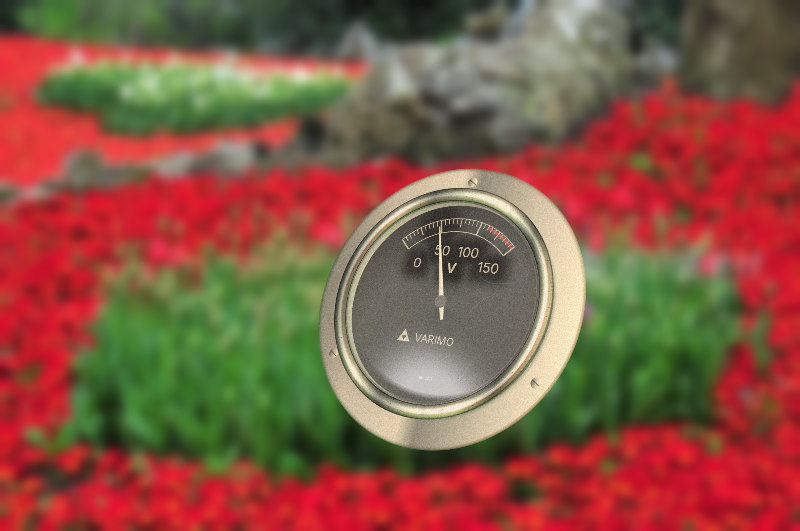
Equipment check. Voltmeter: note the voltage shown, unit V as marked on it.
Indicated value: 50 V
